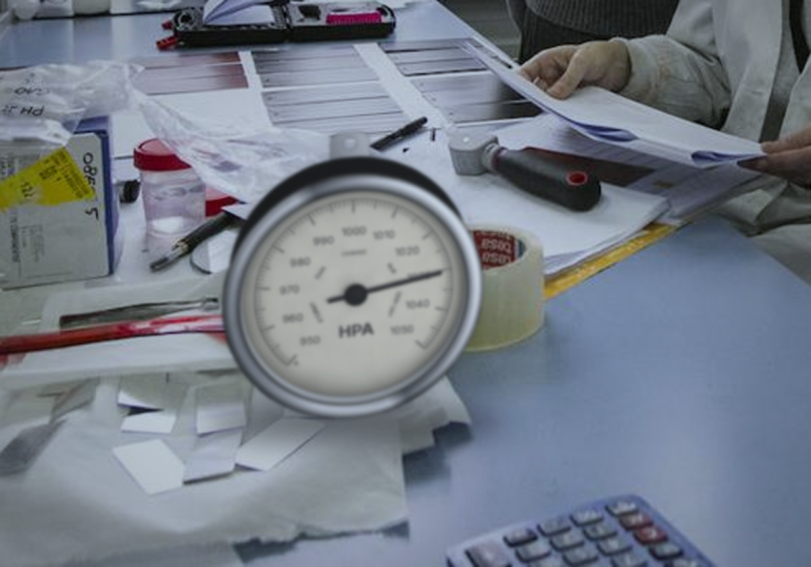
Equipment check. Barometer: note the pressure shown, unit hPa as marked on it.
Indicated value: 1030 hPa
